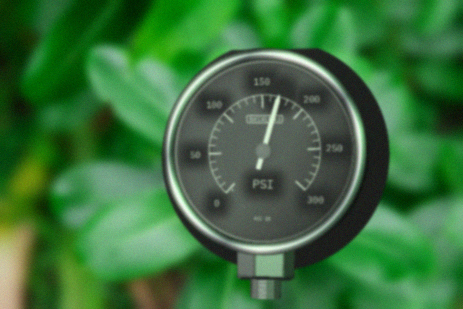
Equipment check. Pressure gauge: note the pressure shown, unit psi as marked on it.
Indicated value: 170 psi
